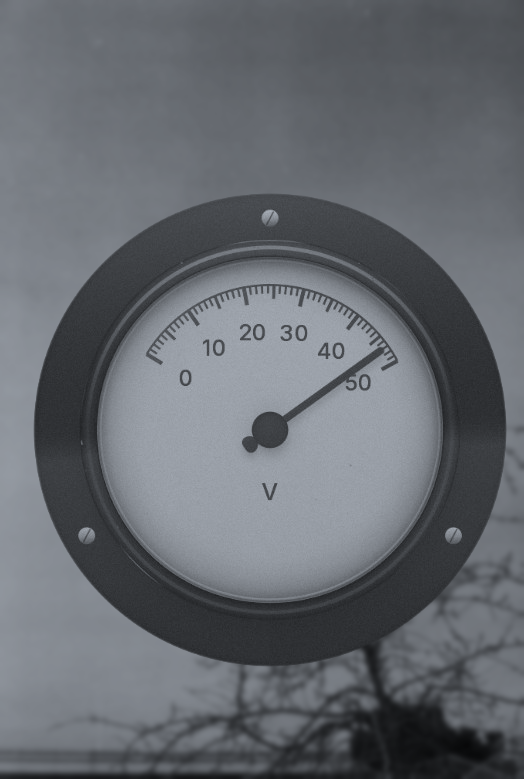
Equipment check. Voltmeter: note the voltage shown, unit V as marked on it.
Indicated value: 47 V
